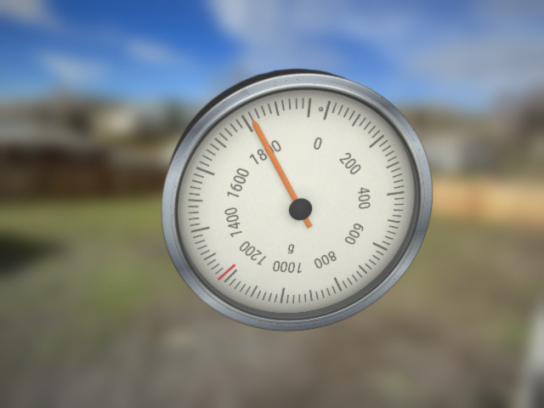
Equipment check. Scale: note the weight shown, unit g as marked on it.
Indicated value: 1820 g
